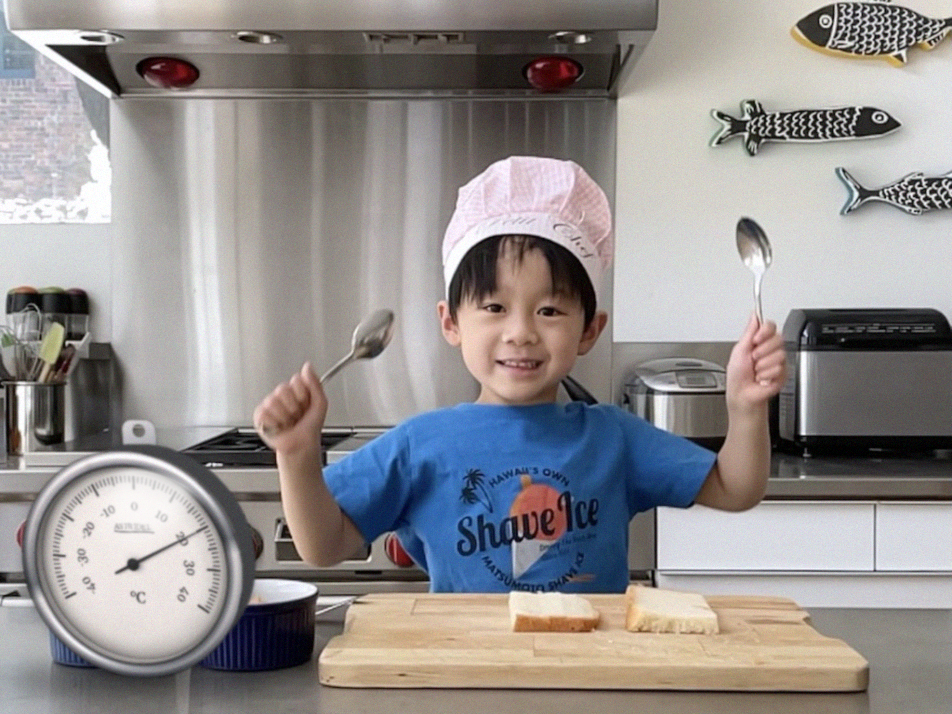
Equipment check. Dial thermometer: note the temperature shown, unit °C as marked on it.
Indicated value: 20 °C
